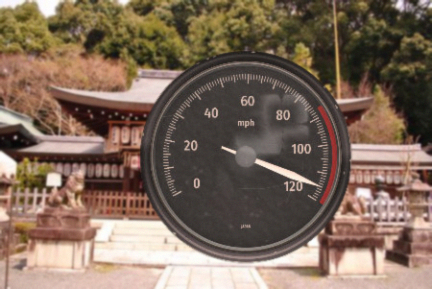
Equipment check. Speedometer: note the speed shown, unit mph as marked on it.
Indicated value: 115 mph
